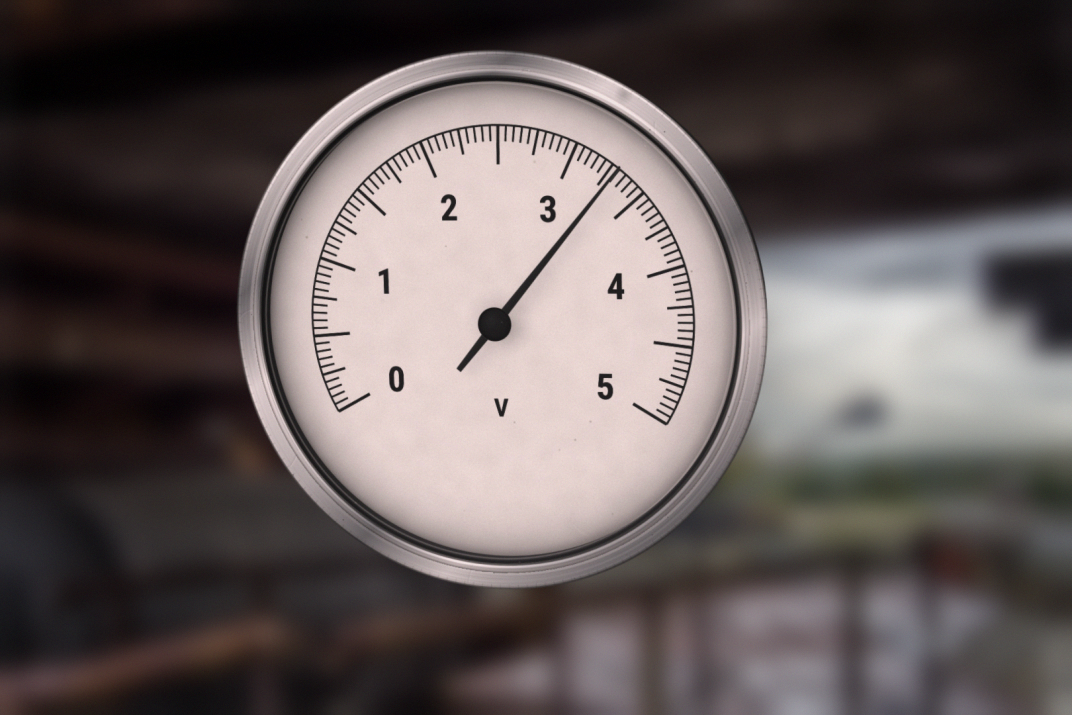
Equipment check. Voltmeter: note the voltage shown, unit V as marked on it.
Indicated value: 3.3 V
